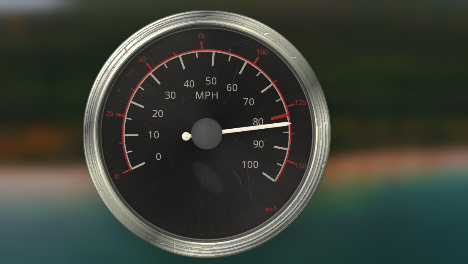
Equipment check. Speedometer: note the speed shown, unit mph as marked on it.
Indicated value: 82.5 mph
